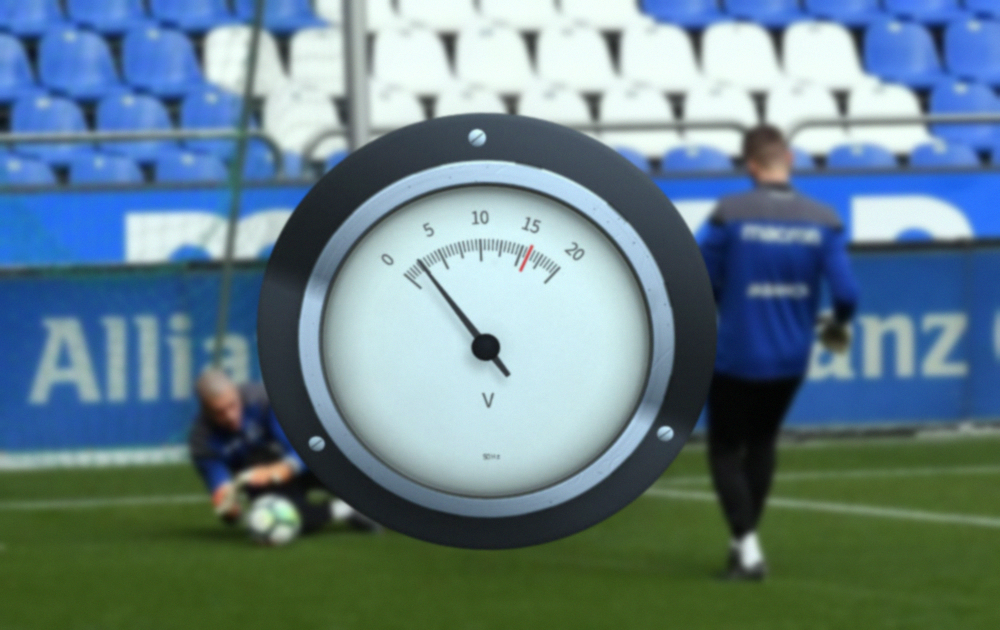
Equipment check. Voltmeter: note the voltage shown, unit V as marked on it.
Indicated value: 2.5 V
